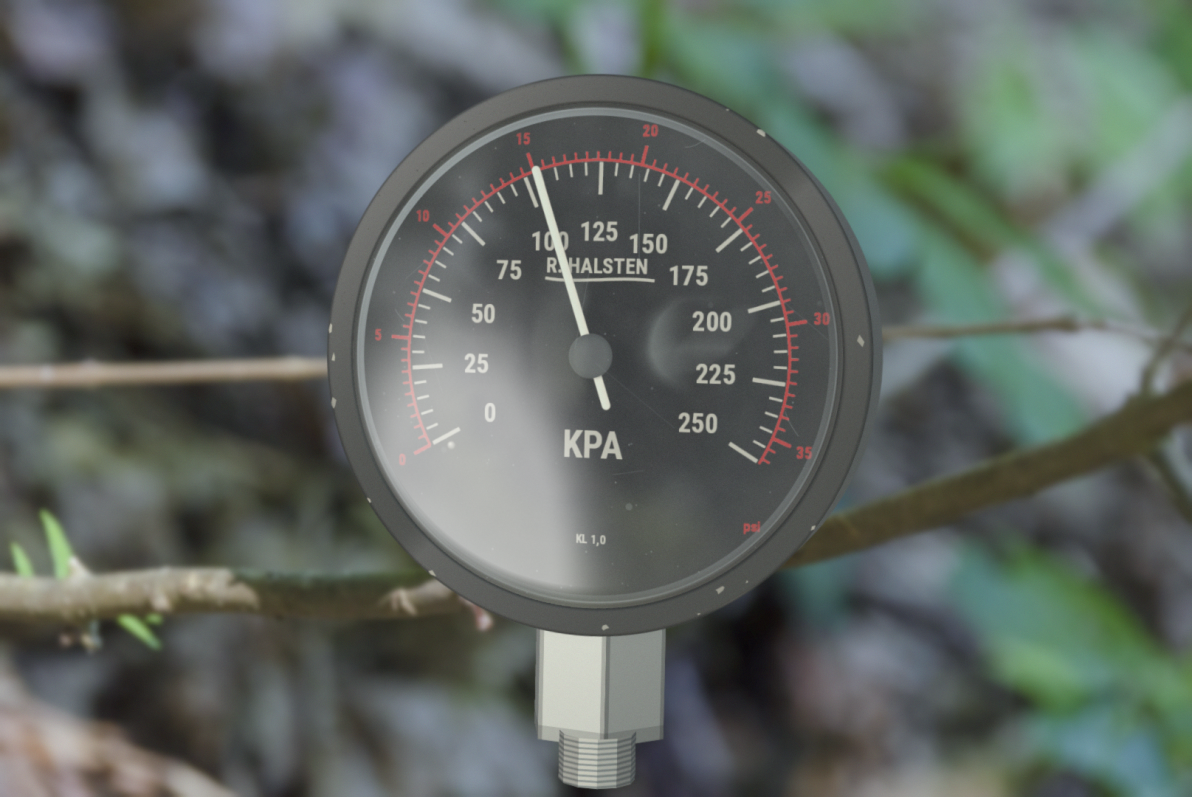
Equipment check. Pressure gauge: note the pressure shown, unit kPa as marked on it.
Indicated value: 105 kPa
